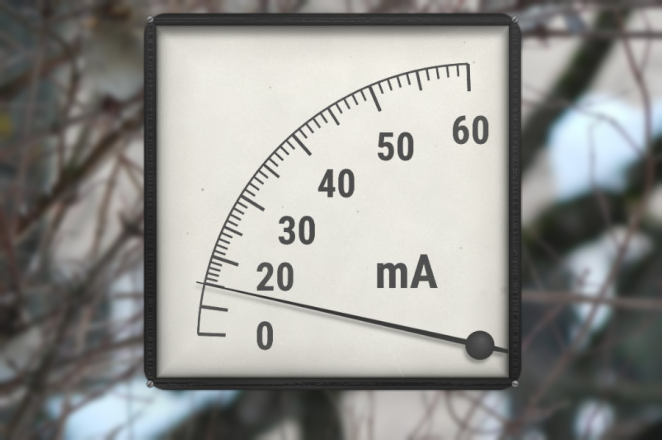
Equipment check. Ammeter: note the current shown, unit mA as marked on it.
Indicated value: 15 mA
